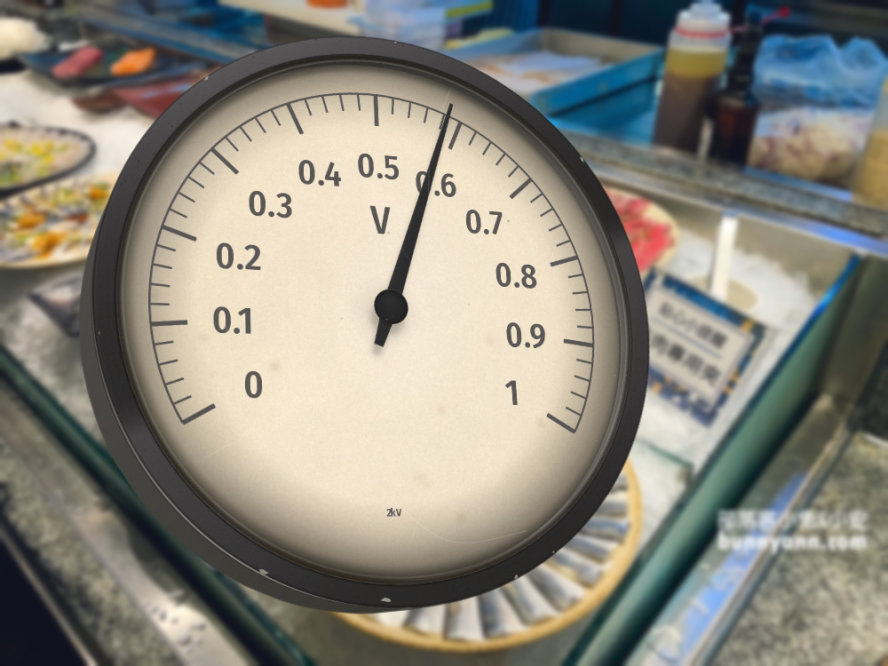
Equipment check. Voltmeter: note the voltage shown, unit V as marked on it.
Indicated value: 0.58 V
